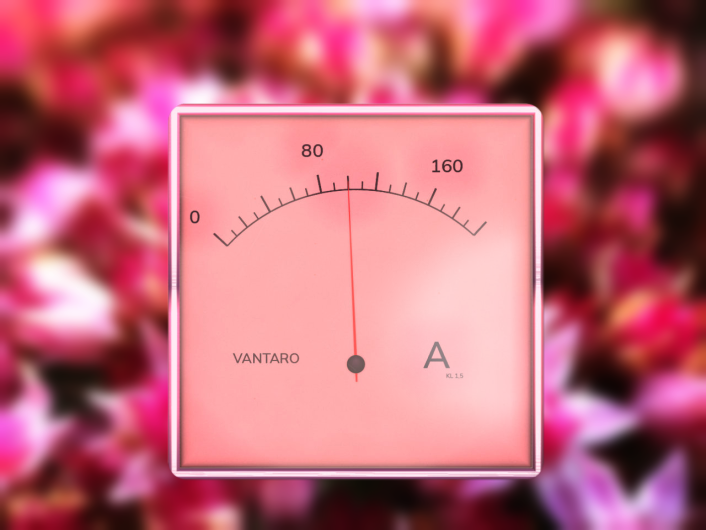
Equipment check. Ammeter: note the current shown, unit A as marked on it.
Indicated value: 100 A
